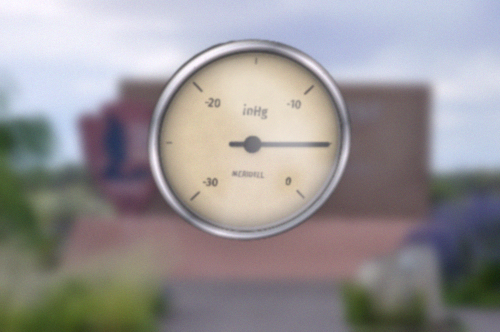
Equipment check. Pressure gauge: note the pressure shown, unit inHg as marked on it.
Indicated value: -5 inHg
